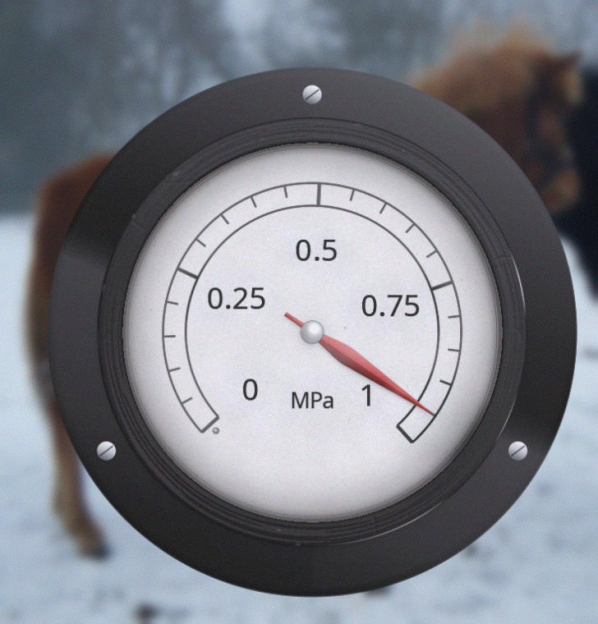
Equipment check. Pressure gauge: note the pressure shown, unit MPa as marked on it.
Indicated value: 0.95 MPa
